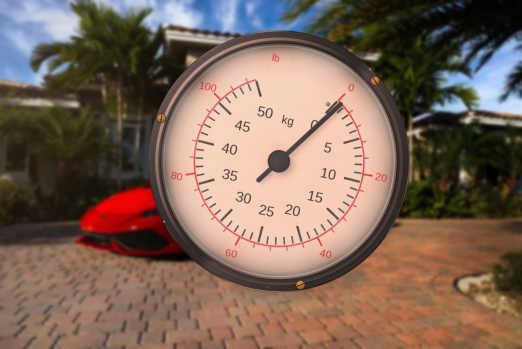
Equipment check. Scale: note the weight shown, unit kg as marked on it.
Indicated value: 0.5 kg
